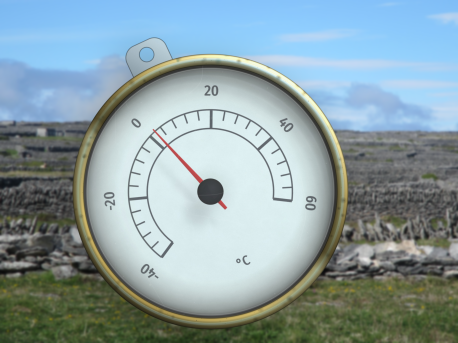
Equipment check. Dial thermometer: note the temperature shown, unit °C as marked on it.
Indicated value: 2 °C
